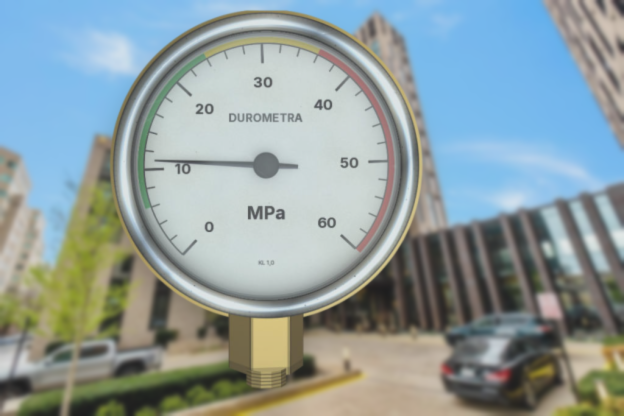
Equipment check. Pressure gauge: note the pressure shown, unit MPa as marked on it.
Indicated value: 11 MPa
